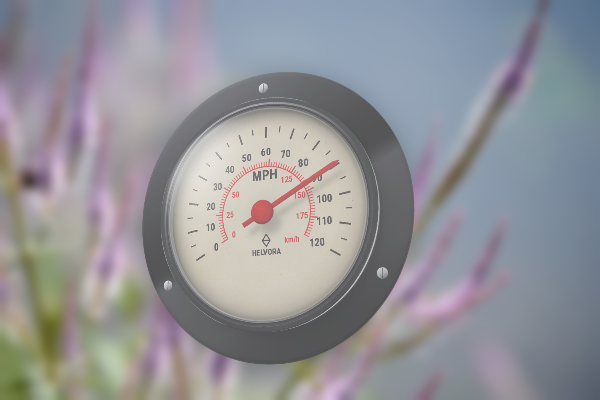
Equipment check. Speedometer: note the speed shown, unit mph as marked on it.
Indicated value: 90 mph
